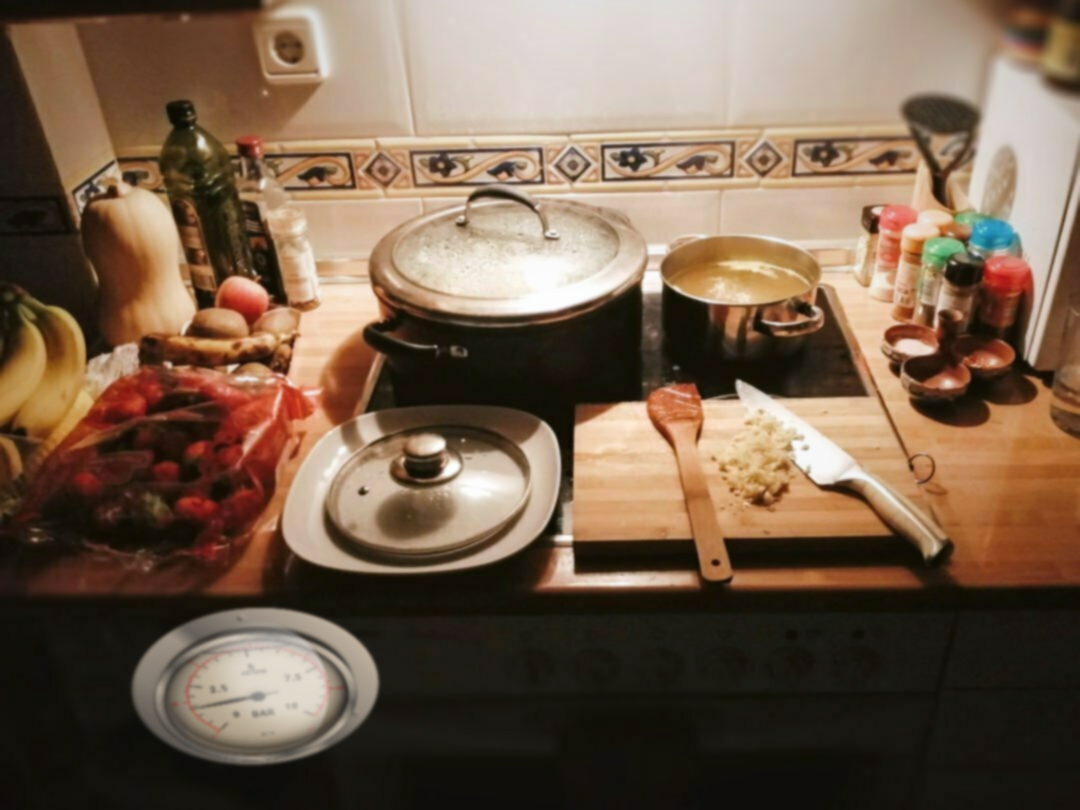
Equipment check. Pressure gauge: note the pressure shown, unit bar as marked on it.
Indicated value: 1.5 bar
